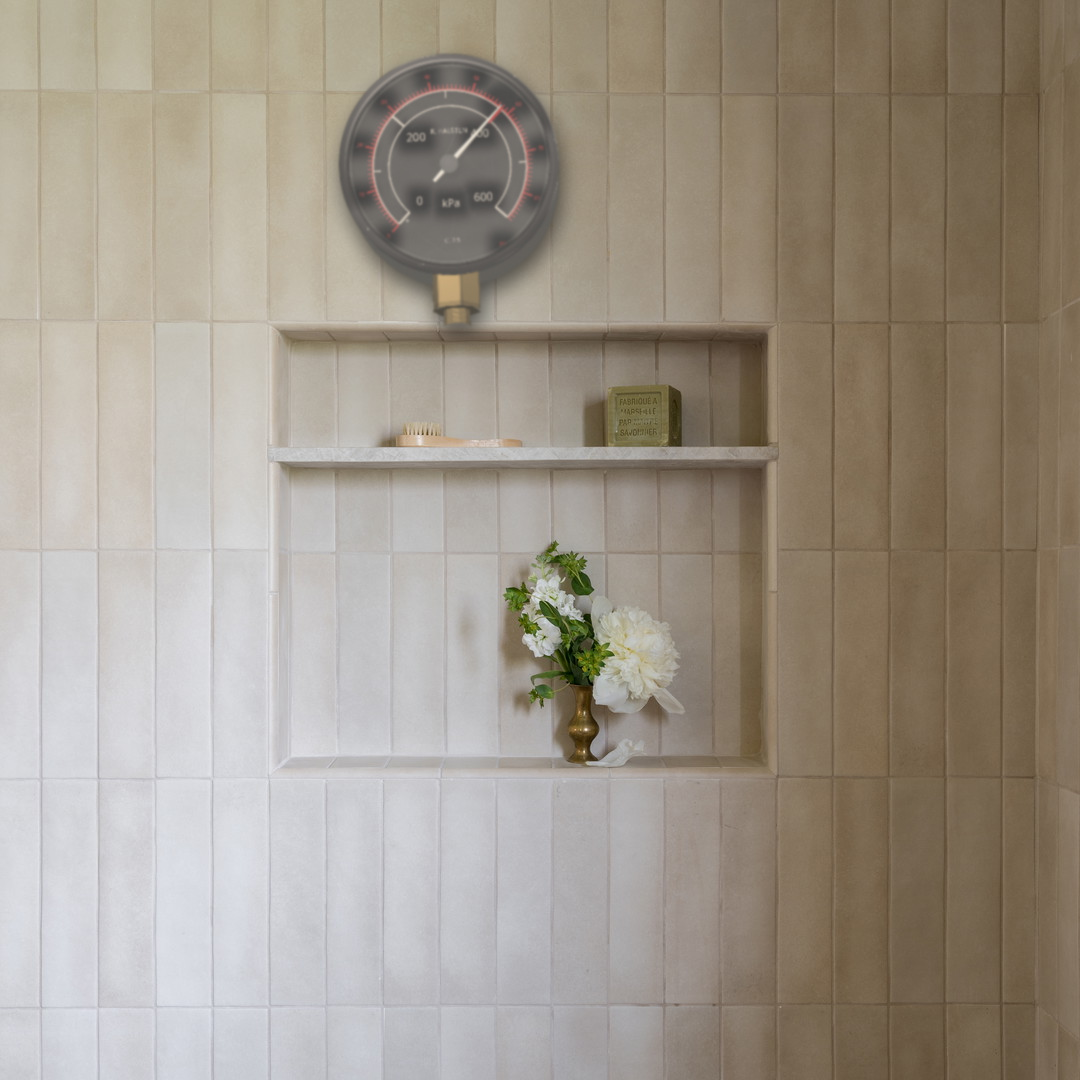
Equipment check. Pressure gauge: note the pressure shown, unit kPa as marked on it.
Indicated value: 400 kPa
